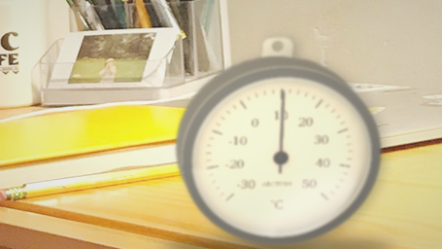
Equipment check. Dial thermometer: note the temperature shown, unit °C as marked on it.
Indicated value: 10 °C
